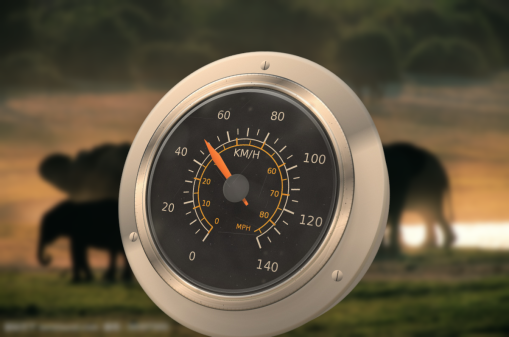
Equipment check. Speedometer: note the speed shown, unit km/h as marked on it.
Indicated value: 50 km/h
